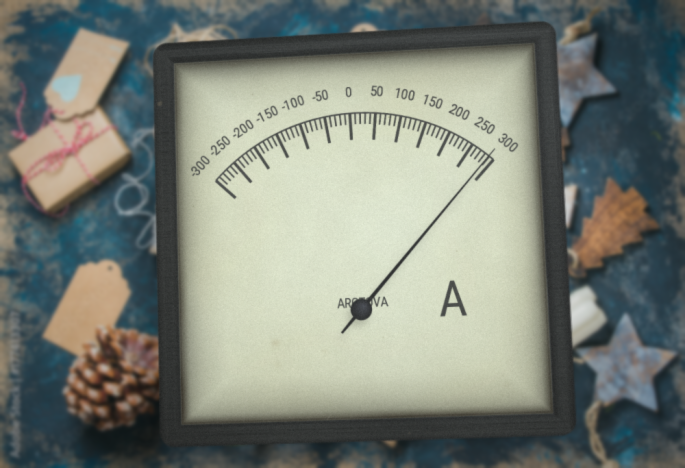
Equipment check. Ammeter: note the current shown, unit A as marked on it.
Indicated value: 290 A
